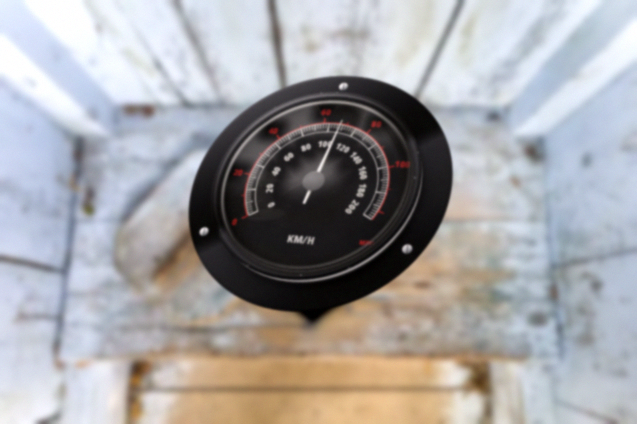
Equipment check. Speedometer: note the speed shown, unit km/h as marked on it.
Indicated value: 110 km/h
